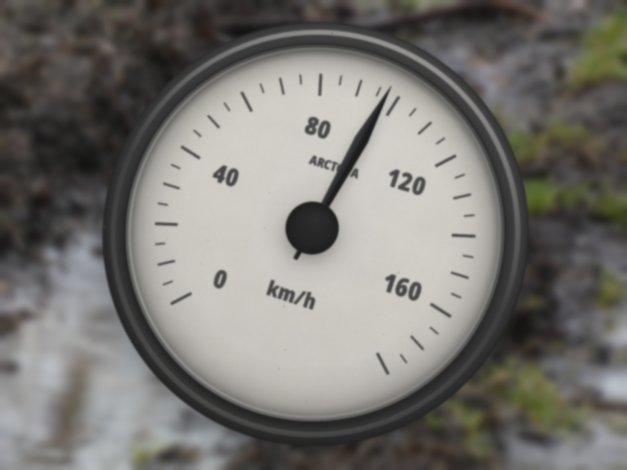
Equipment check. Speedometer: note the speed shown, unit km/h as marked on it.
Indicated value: 97.5 km/h
